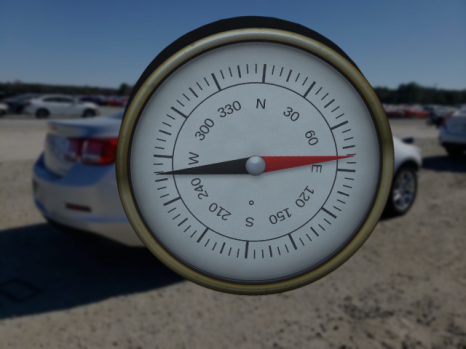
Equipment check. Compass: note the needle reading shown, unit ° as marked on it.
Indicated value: 80 °
